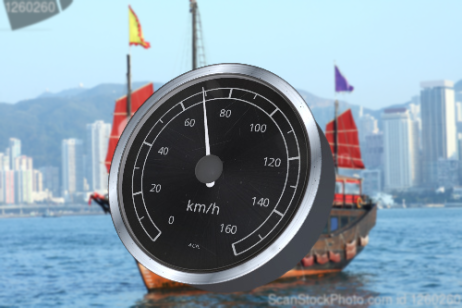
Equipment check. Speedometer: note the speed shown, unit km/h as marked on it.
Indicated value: 70 km/h
